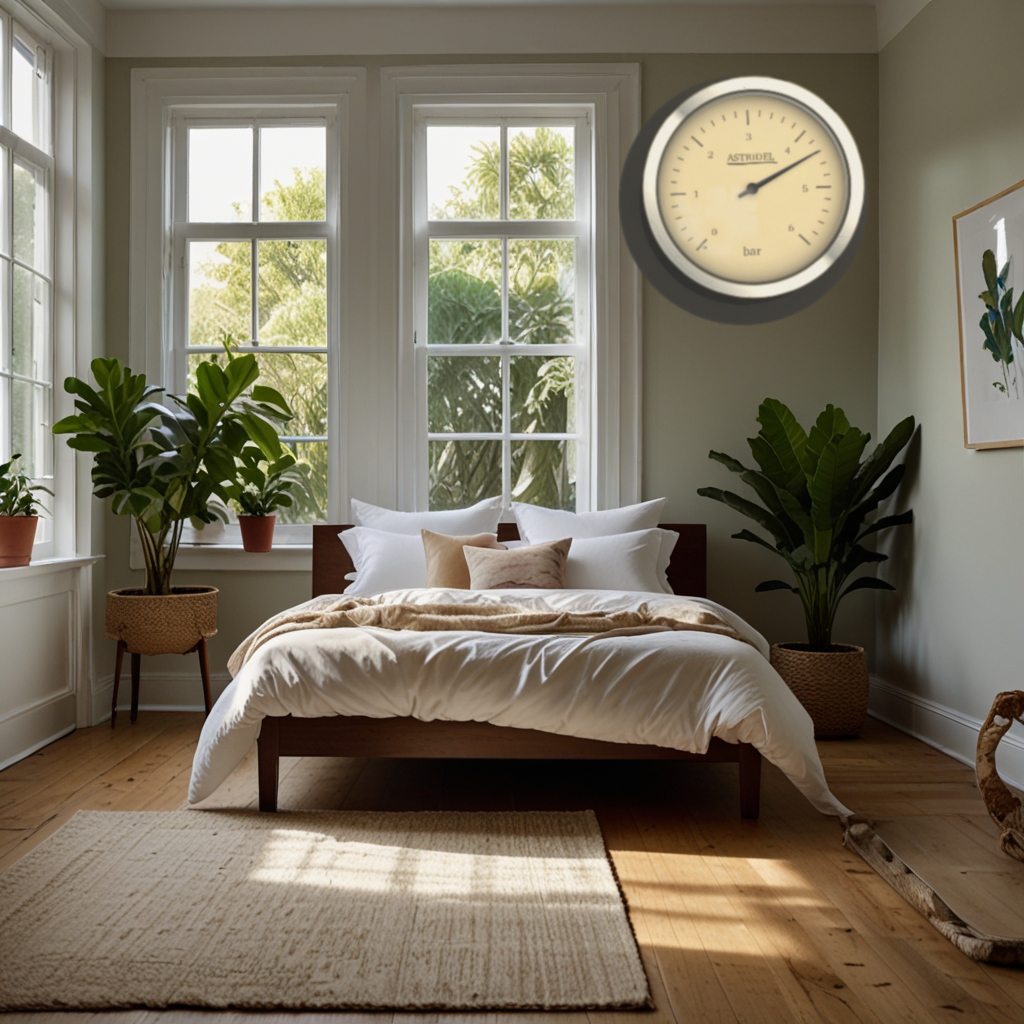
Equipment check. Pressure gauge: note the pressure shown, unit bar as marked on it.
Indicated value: 4.4 bar
